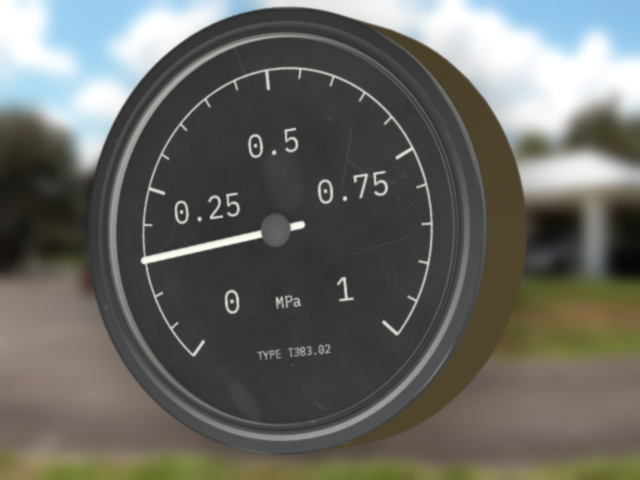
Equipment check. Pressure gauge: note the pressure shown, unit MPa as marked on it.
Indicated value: 0.15 MPa
